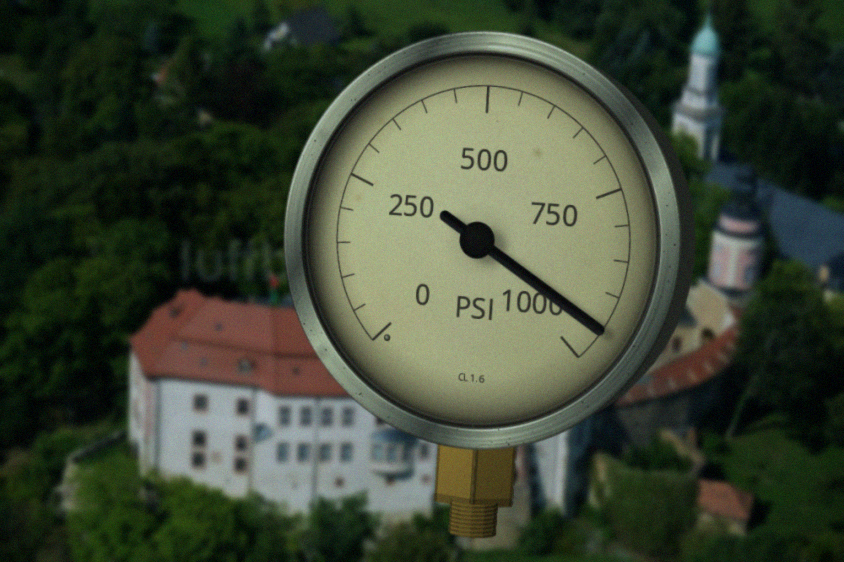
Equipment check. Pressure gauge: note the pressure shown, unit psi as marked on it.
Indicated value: 950 psi
